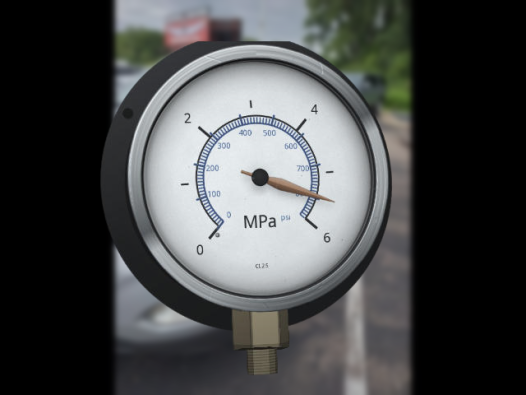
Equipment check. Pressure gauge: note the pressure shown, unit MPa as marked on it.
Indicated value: 5.5 MPa
